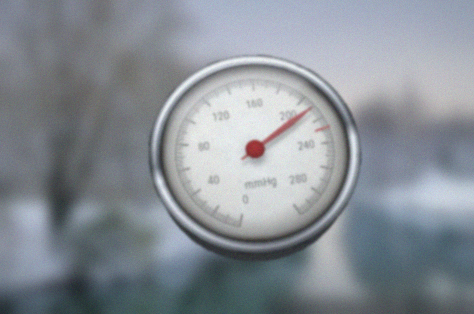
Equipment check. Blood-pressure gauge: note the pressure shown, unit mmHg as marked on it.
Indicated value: 210 mmHg
